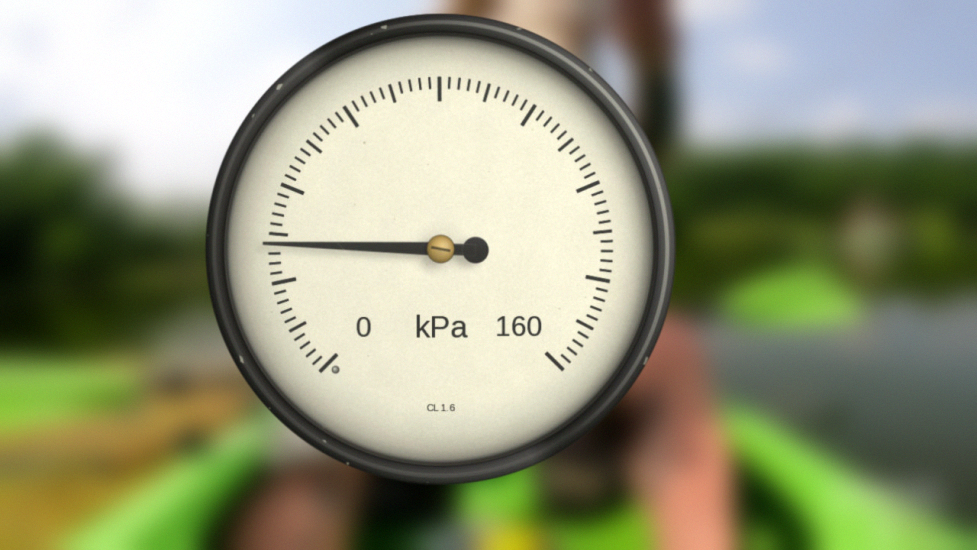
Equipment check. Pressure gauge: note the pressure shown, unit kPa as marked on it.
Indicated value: 28 kPa
